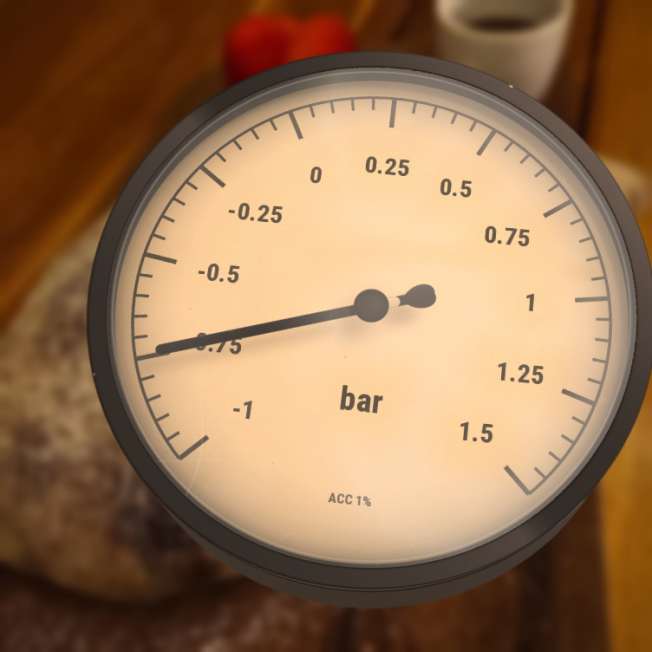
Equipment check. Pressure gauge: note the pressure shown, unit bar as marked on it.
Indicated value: -0.75 bar
